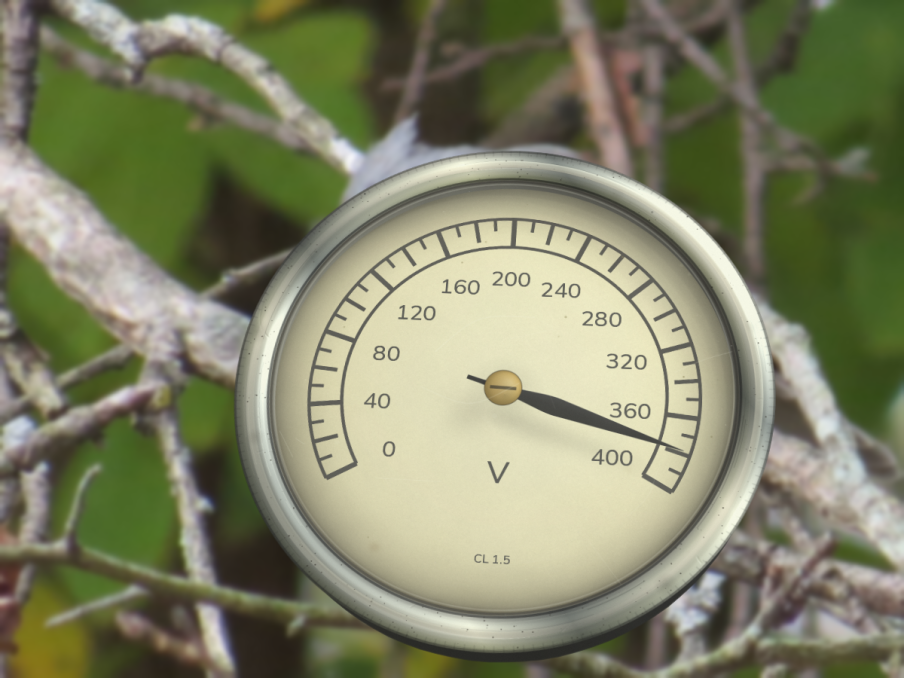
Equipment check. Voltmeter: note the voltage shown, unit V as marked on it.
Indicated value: 380 V
